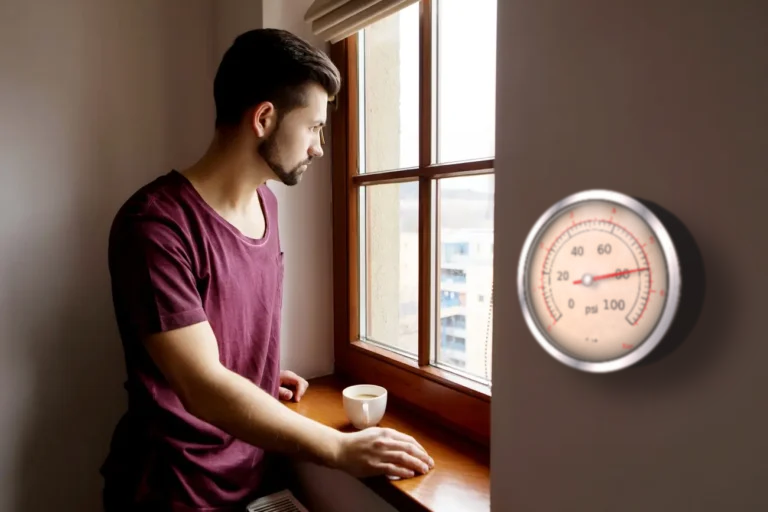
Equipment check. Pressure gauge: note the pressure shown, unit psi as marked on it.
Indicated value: 80 psi
